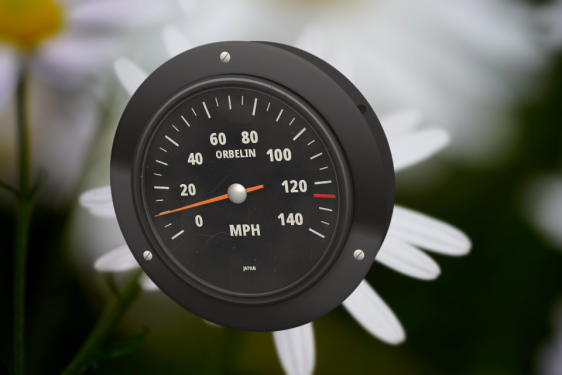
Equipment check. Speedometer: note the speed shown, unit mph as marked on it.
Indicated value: 10 mph
